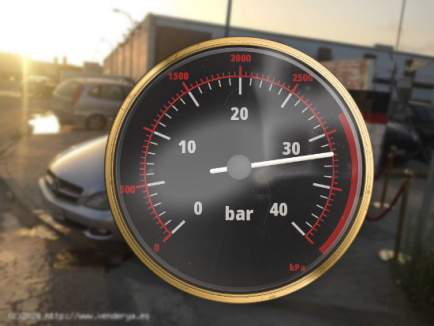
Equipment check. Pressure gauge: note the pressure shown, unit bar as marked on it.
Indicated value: 32 bar
